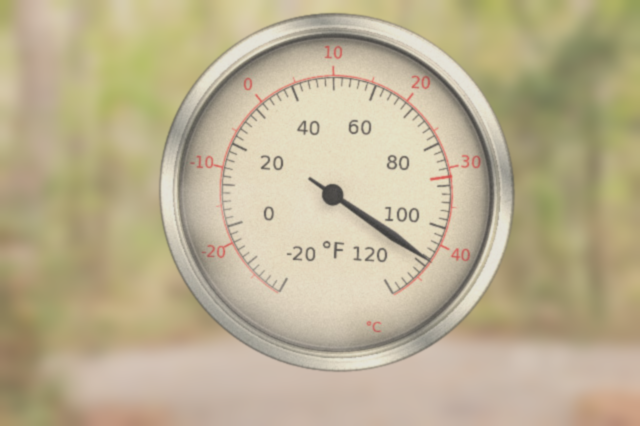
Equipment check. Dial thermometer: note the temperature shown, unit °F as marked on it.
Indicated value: 108 °F
